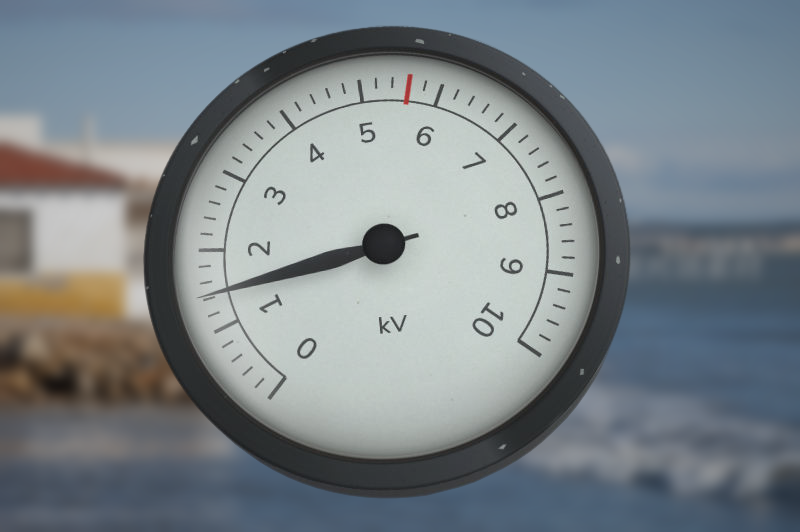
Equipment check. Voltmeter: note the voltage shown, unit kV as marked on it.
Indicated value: 1.4 kV
